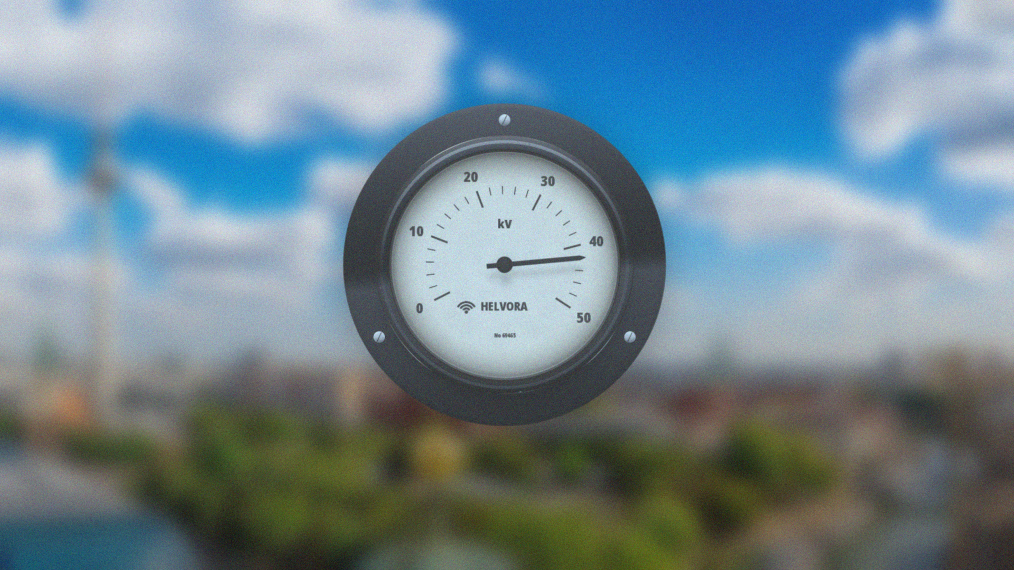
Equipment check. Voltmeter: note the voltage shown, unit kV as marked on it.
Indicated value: 42 kV
